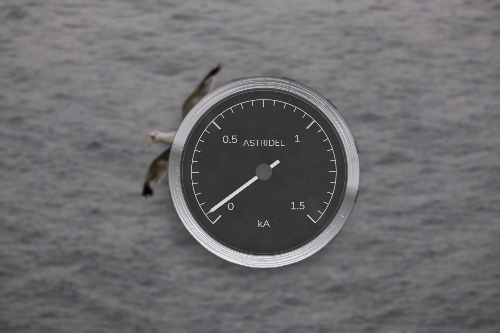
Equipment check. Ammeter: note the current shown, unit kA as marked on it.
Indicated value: 0.05 kA
